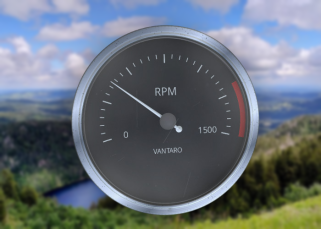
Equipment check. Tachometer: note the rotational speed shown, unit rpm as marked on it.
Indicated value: 375 rpm
